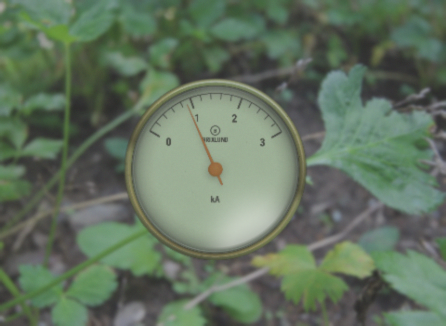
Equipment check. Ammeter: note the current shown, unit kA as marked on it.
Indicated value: 0.9 kA
